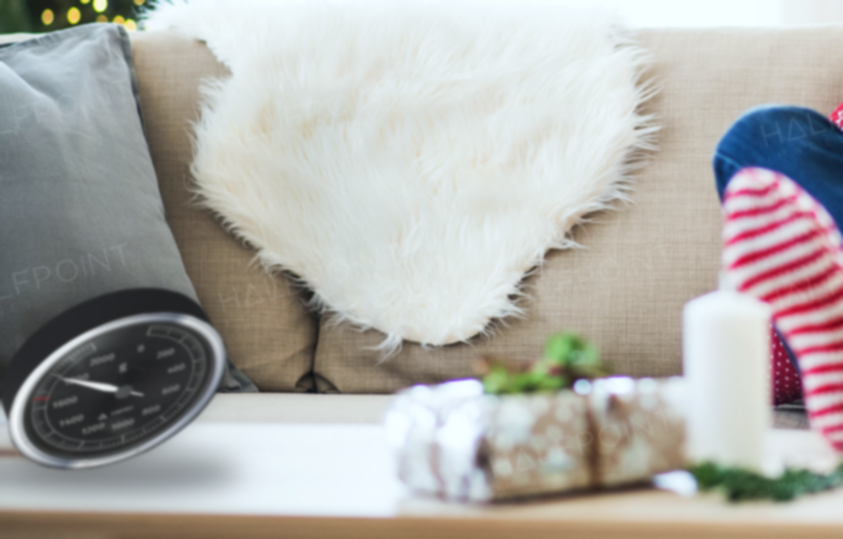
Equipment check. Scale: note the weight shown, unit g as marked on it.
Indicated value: 1800 g
